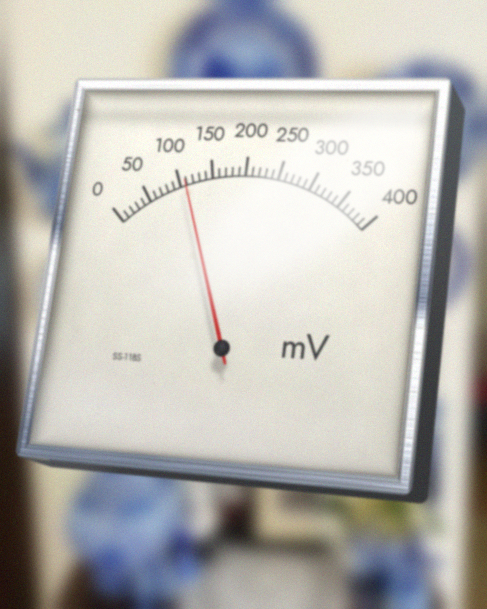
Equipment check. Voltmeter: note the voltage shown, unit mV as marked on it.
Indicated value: 110 mV
